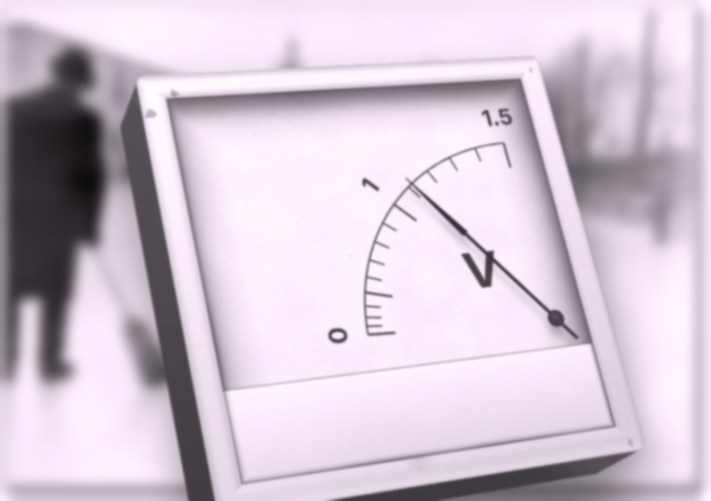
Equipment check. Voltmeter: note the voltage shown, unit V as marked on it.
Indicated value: 1.1 V
